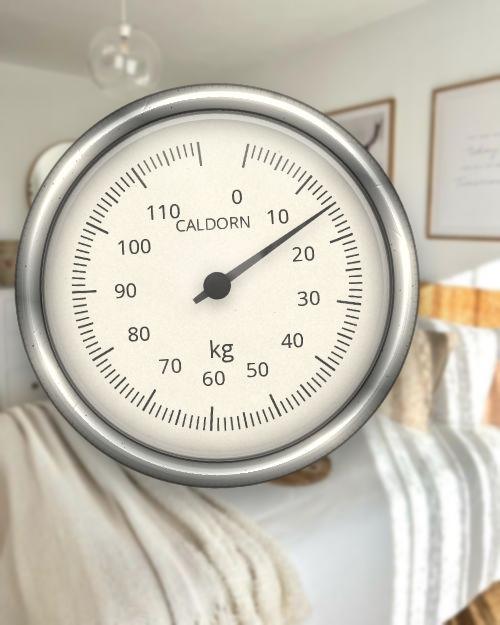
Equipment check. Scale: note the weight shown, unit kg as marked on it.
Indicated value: 15 kg
